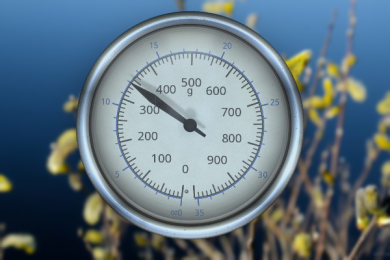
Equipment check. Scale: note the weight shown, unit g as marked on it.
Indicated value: 340 g
